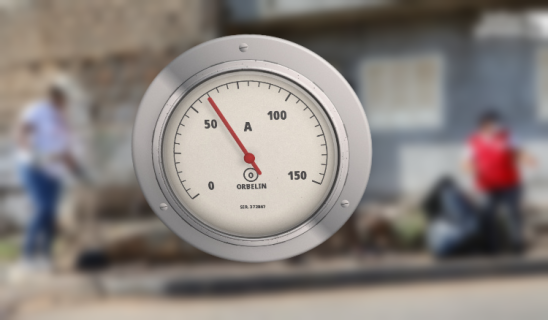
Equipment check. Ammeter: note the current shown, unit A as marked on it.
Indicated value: 60 A
